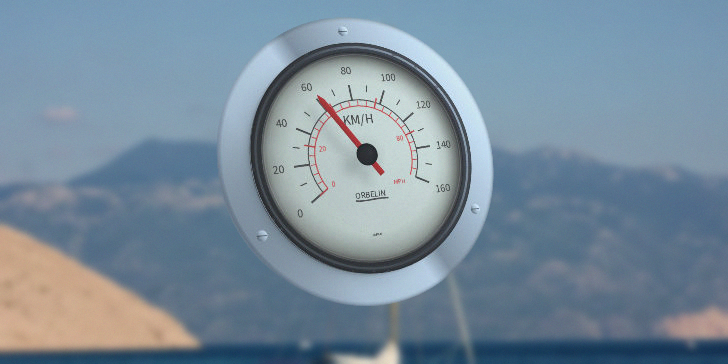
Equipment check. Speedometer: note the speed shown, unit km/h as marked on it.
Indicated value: 60 km/h
